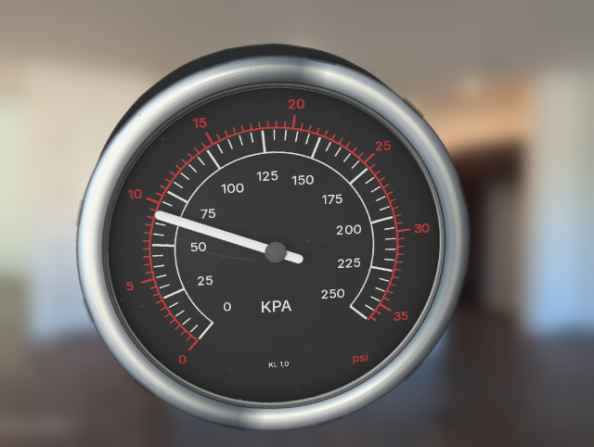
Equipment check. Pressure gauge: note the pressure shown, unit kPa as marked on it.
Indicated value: 65 kPa
